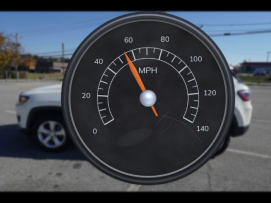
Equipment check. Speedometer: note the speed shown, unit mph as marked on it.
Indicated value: 55 mph
